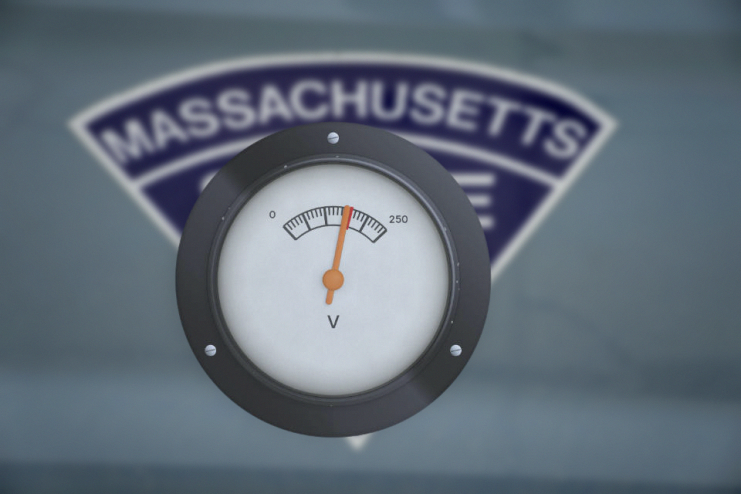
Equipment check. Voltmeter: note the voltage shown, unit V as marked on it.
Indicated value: 150 V
